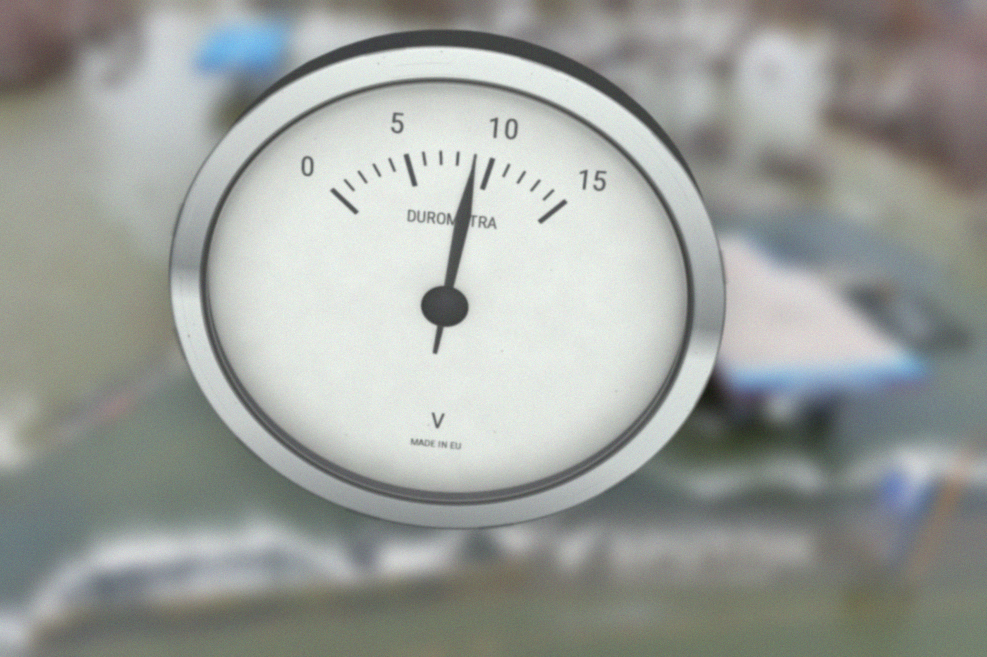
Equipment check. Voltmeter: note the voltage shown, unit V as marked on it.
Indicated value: 9 V
